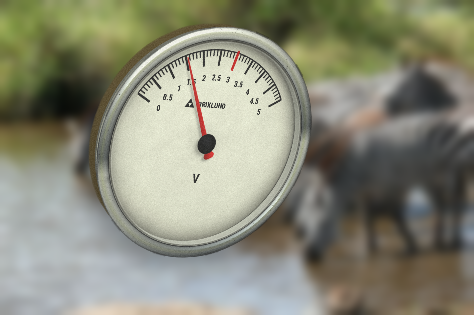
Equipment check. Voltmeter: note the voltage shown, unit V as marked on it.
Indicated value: 1.5 V
